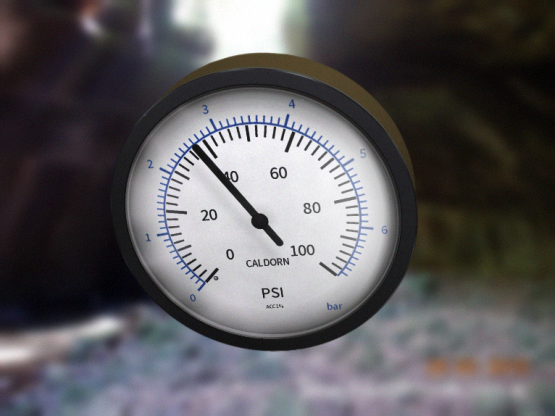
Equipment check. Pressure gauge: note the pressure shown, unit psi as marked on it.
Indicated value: 38 psi
